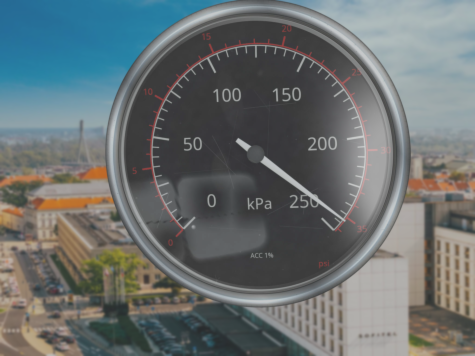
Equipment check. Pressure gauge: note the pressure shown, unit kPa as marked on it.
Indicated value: 242.5 kPa
